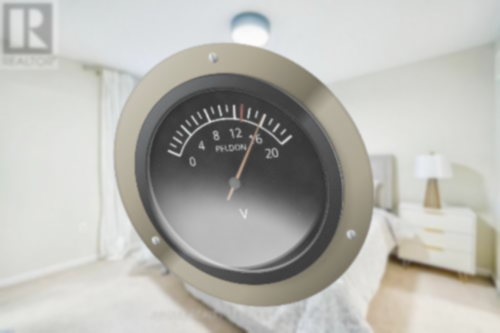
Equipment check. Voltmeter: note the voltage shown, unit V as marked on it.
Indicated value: 16 V
